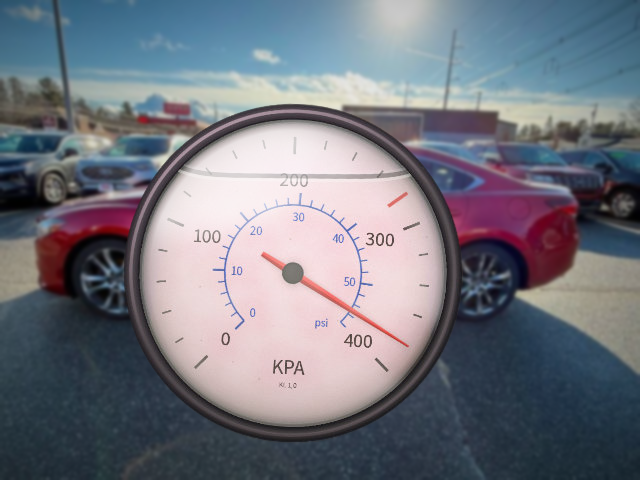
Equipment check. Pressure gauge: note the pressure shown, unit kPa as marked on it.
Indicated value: 380 kPa
